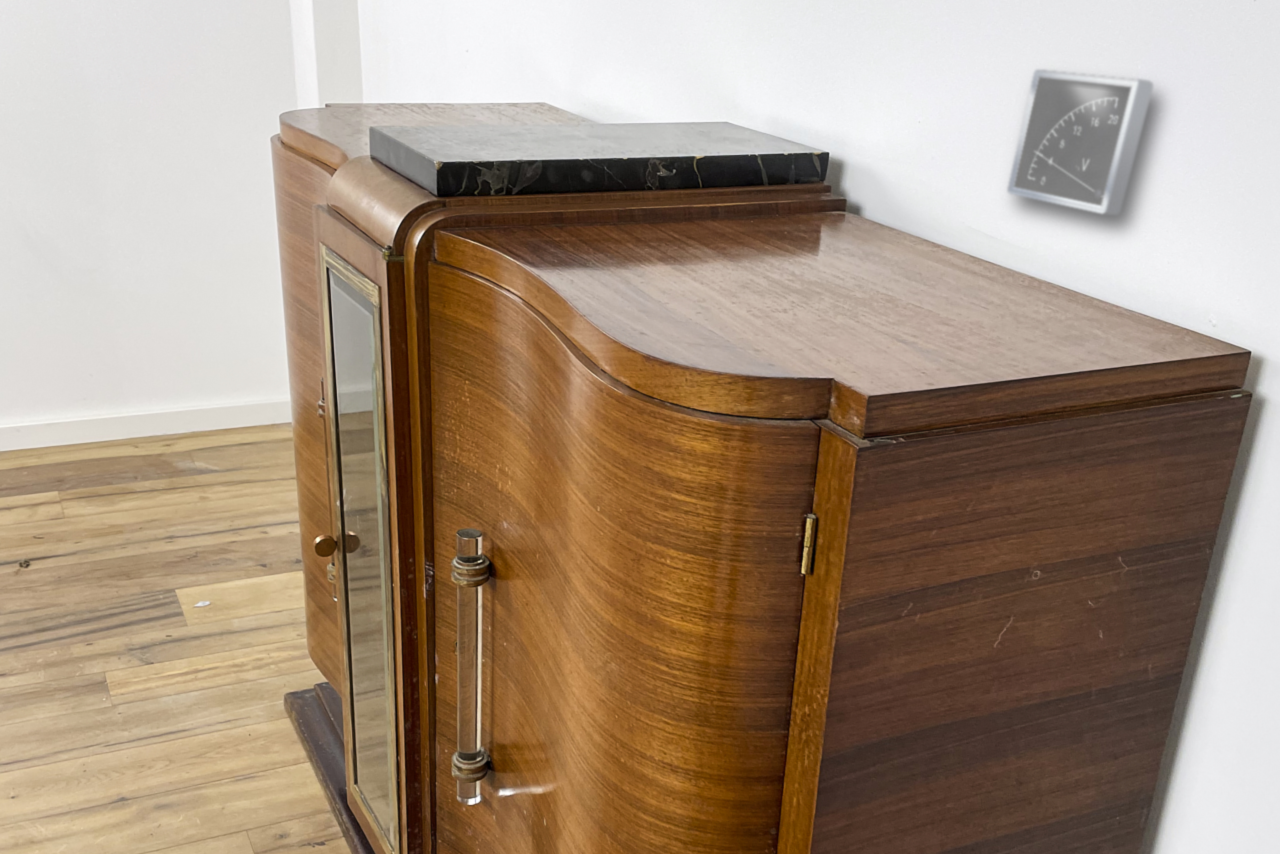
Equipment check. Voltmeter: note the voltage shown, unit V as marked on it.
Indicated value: 4 V
